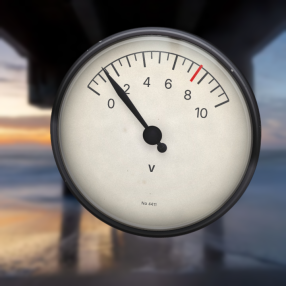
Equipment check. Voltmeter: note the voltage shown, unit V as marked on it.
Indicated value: 1.5 V
